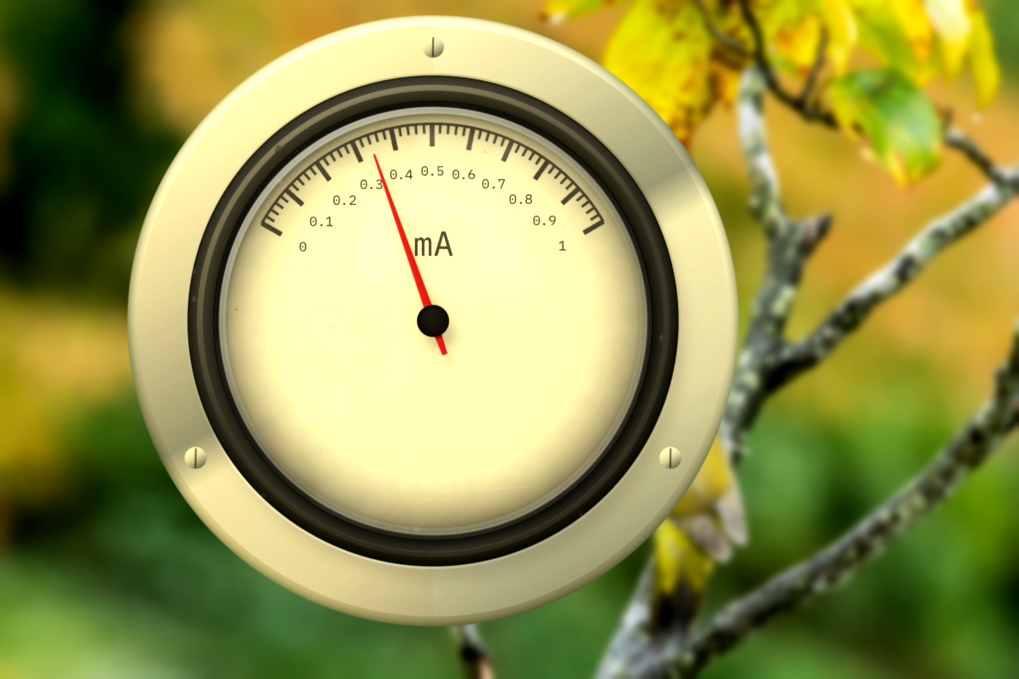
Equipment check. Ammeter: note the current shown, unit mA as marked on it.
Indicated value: 0.34 mA
